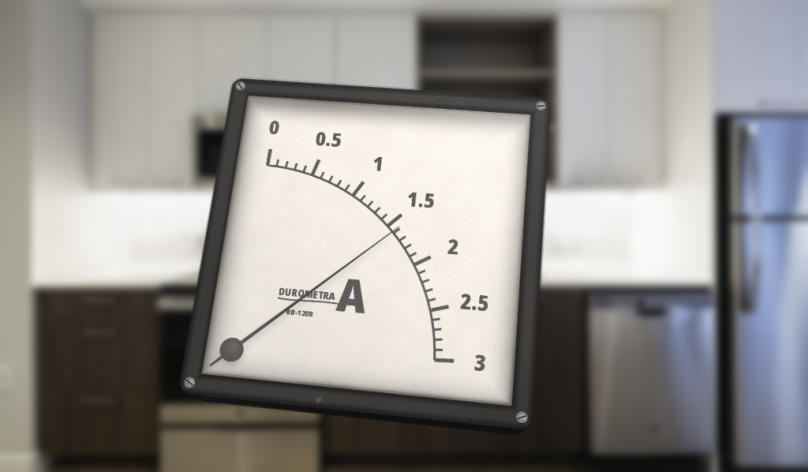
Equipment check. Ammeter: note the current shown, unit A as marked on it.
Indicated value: 1.6 A
